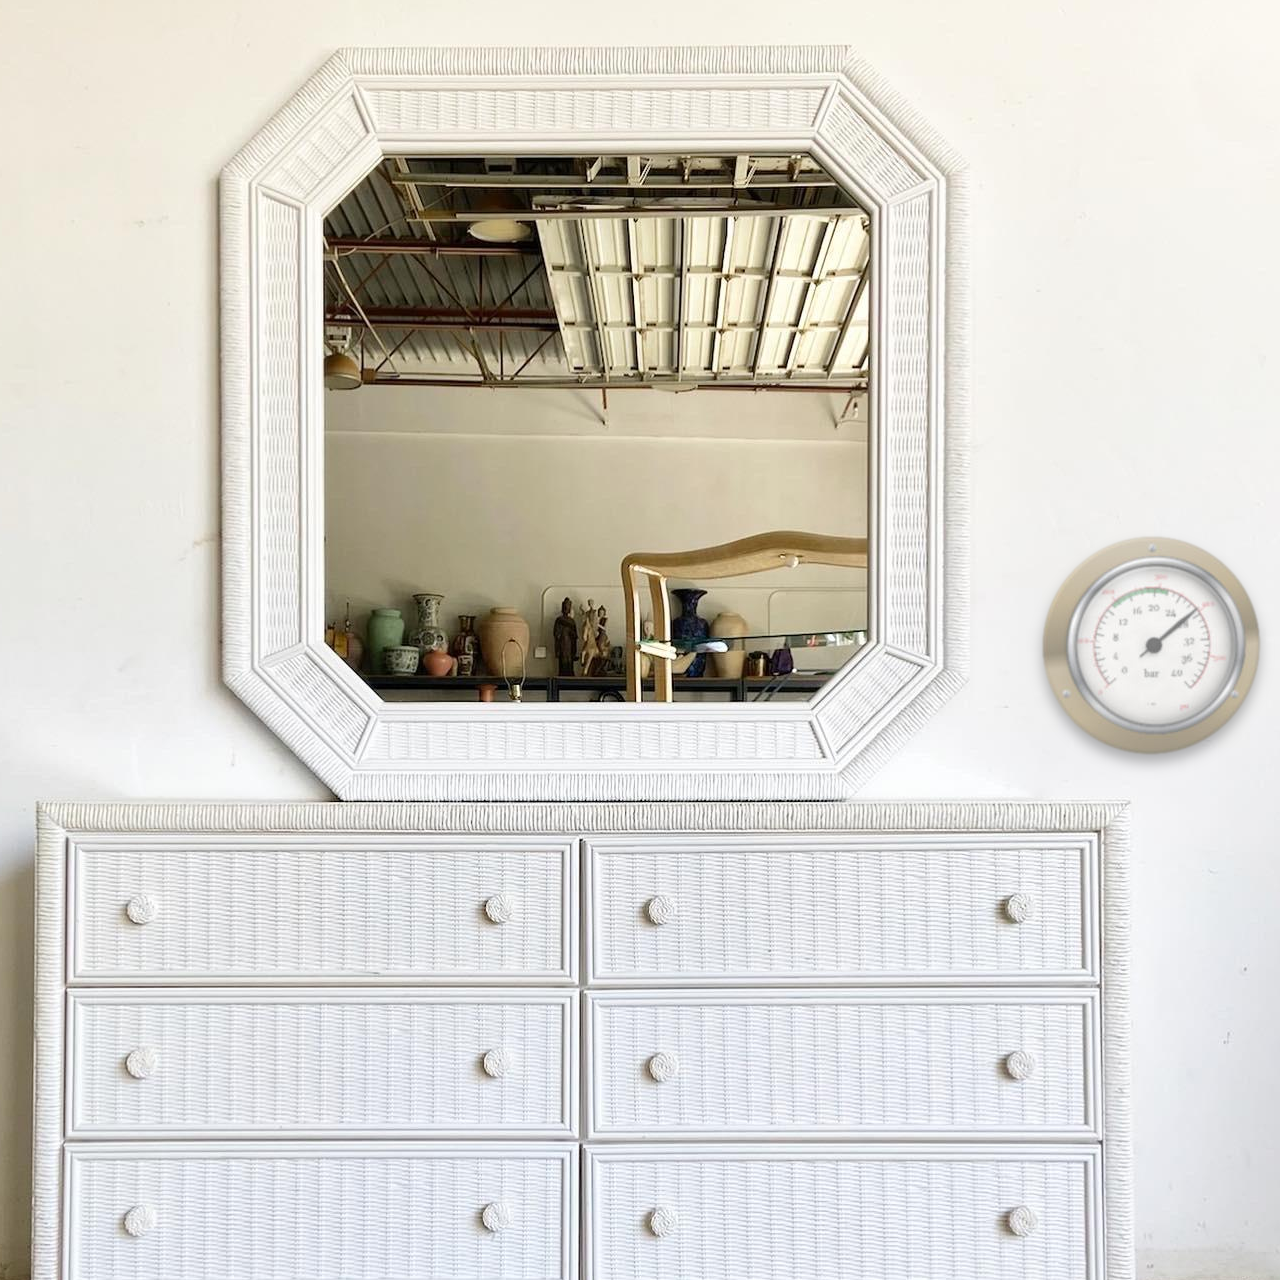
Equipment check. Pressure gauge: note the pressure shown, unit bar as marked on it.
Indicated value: 27 bar
